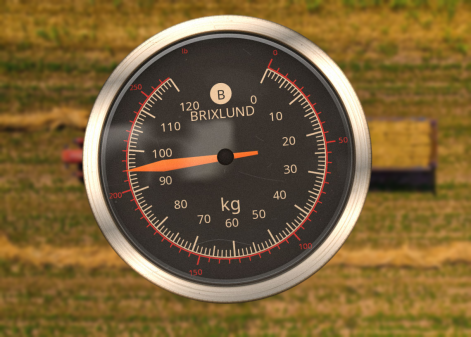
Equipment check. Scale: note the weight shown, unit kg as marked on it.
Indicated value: 95 kg
